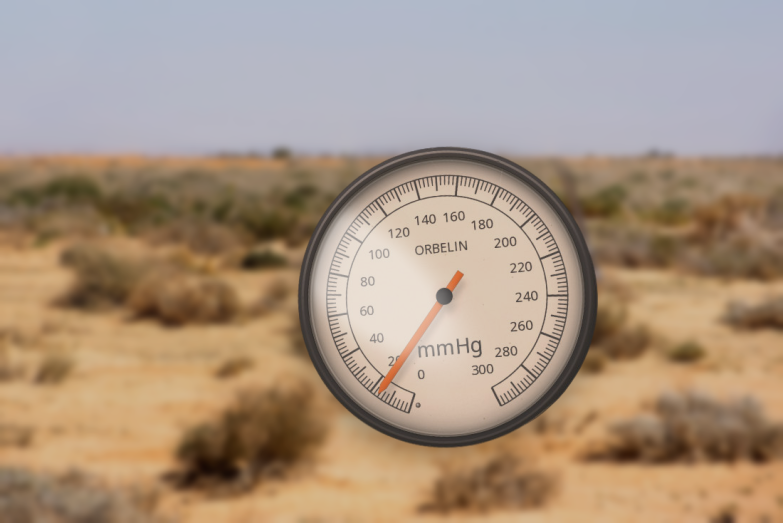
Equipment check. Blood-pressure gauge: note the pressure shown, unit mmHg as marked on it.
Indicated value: 16 mmHg
